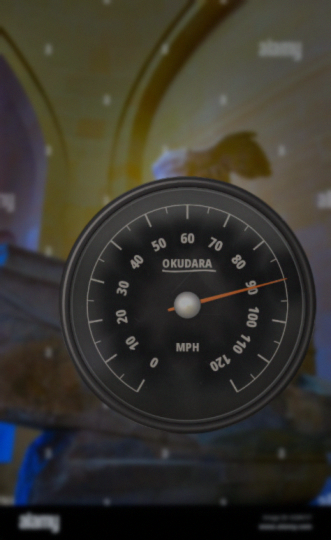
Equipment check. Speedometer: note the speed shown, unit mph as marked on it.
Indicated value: 90 mph
